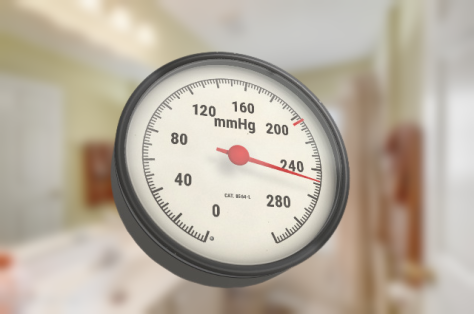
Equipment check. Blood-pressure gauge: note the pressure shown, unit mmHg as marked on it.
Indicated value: 250 mmHg
